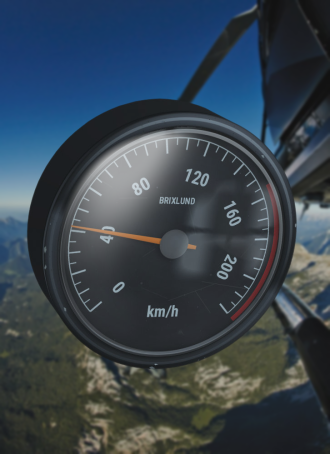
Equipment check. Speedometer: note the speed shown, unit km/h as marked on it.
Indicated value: 42.5 km/h
